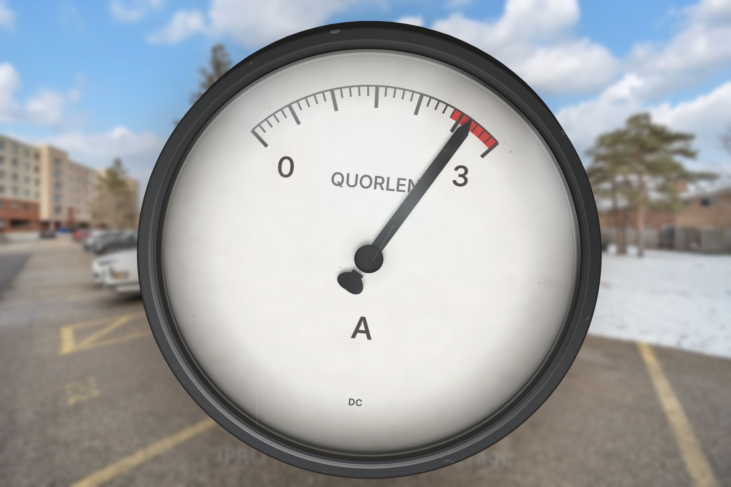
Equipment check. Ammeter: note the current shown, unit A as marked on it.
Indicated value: 2.6 A
